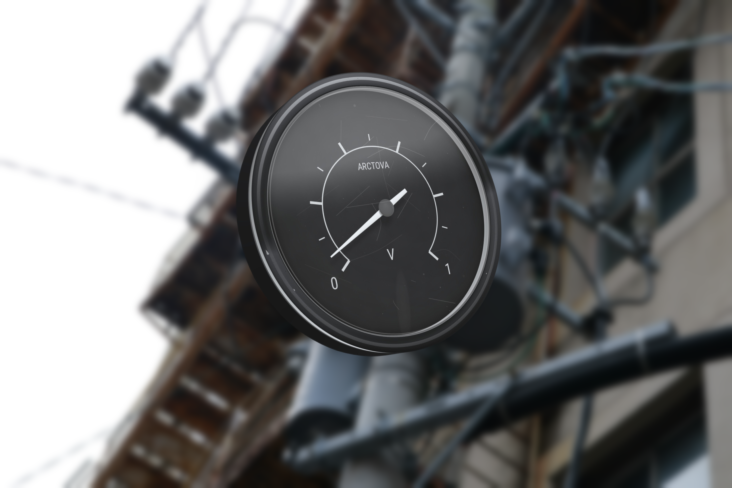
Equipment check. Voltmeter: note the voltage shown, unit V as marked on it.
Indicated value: 0.05 V
